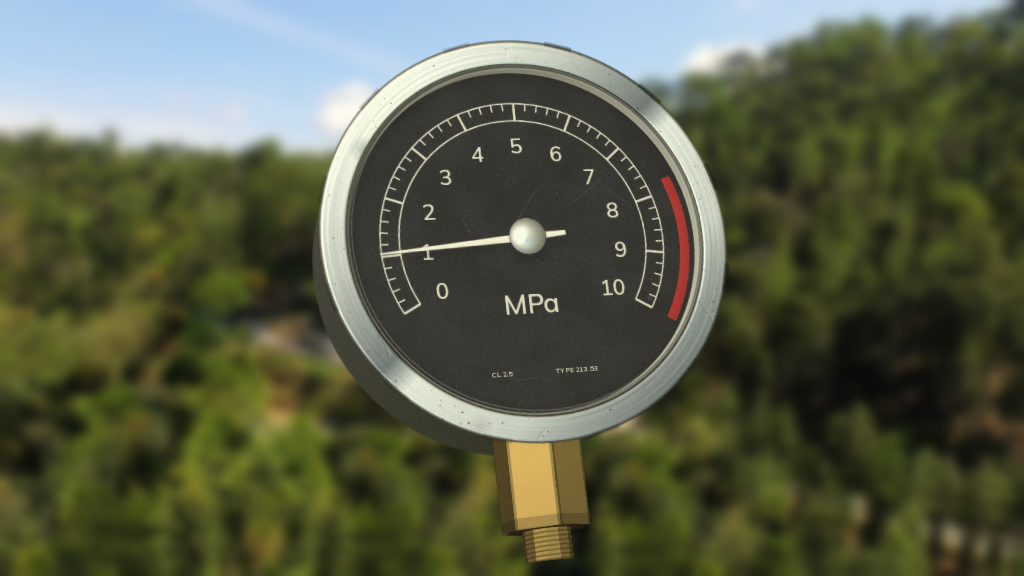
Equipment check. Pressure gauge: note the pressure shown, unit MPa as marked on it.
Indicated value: 1 MPa
